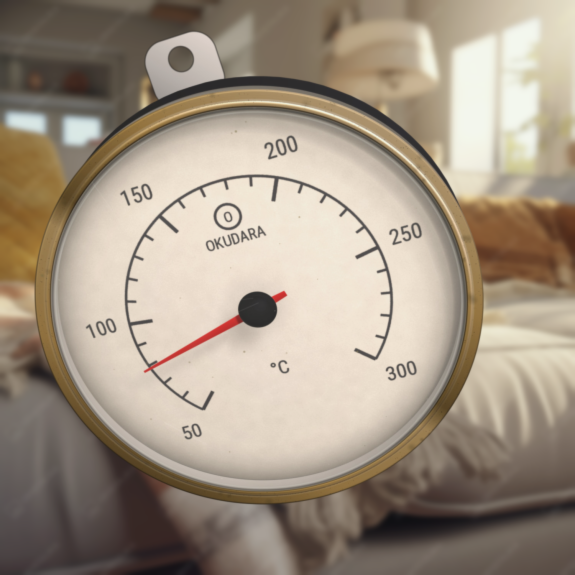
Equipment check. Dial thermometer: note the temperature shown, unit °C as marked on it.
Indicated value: 80 °C
